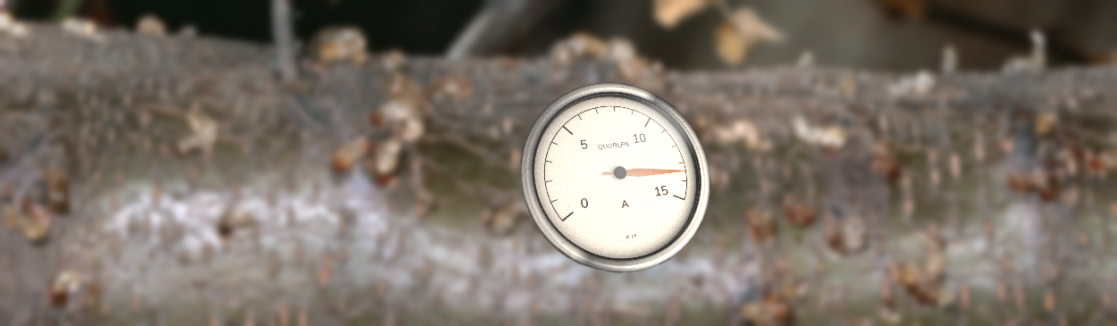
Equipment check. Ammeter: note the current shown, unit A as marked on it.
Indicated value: 13.5 A
